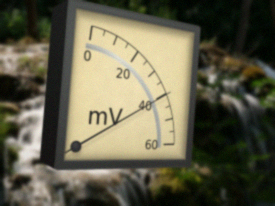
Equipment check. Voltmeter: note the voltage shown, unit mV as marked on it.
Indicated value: 40 mV
